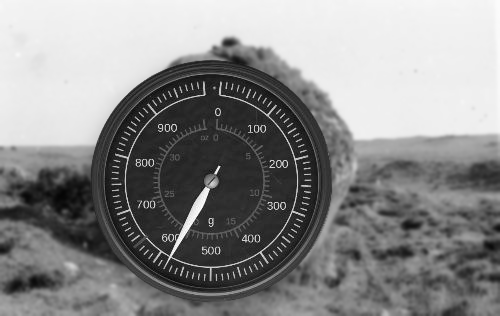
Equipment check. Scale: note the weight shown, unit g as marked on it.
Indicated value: 580 g
